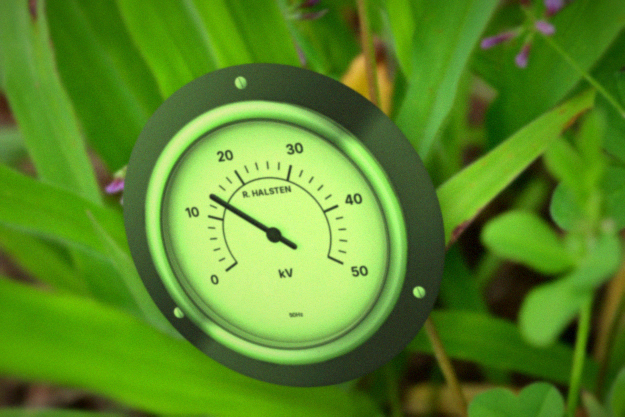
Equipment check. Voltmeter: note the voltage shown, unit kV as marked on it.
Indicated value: 14 kV
